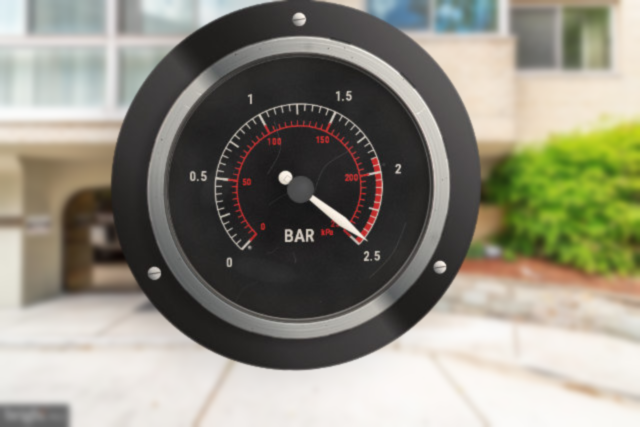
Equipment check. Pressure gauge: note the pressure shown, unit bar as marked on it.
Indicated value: 2.45 bar
